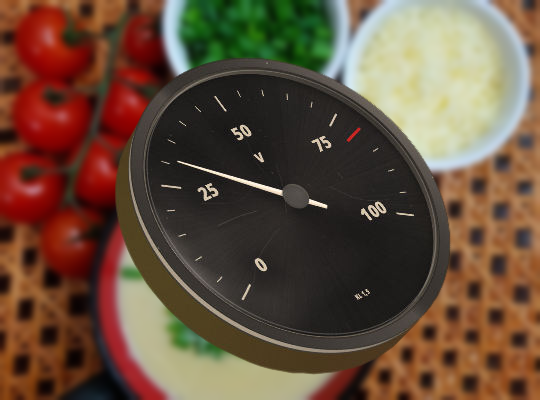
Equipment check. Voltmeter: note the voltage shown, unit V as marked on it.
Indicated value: 30 V
